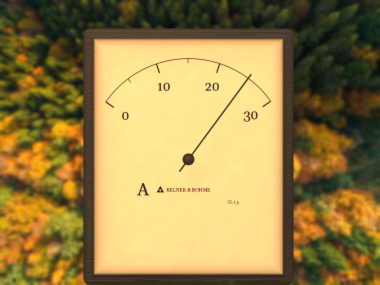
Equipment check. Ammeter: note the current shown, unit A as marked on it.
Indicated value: 25 A
